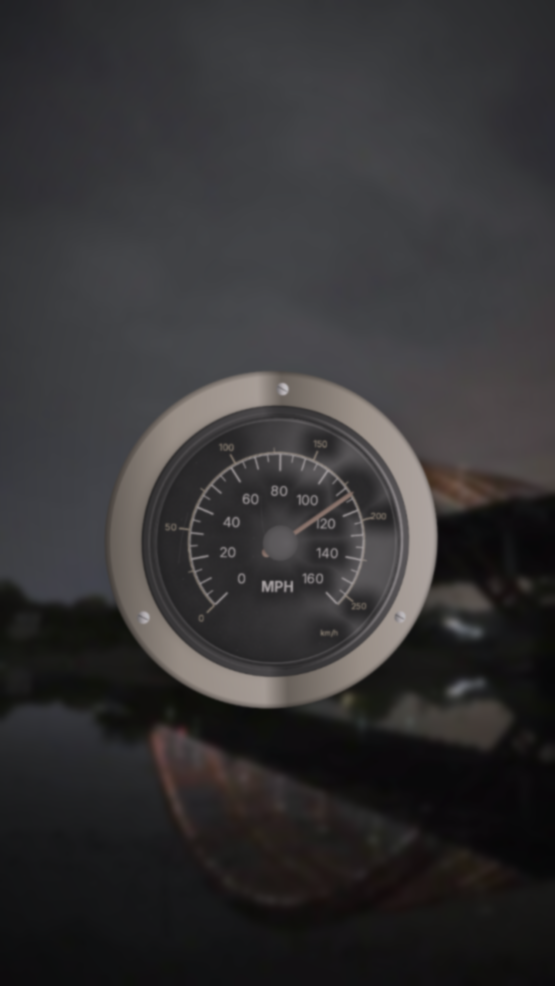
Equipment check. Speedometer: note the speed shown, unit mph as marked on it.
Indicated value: 112.5 mph
